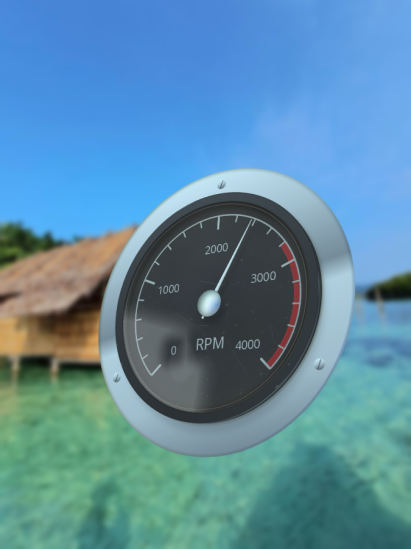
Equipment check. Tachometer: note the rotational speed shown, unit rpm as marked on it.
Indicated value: 2400 rpm
